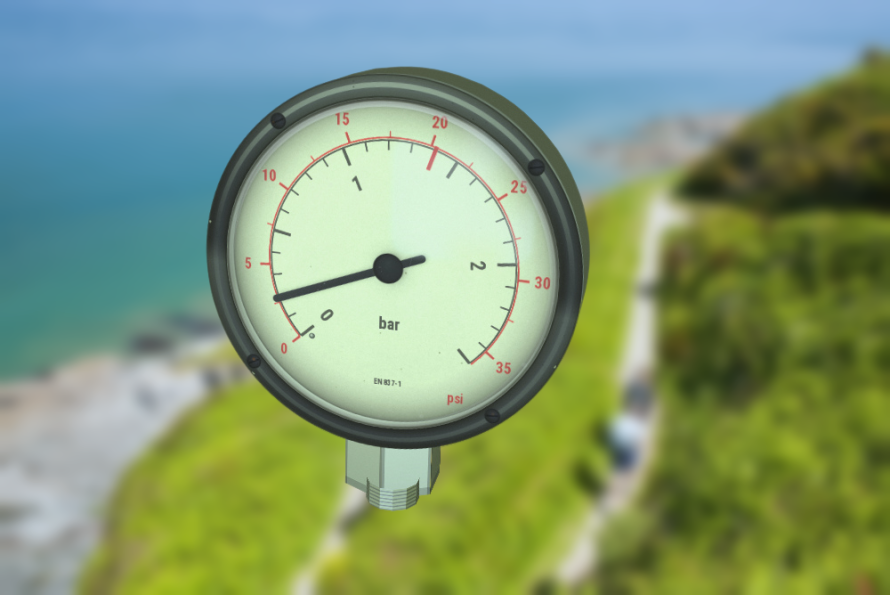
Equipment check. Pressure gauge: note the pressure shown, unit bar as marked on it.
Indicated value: 0.2 bar
